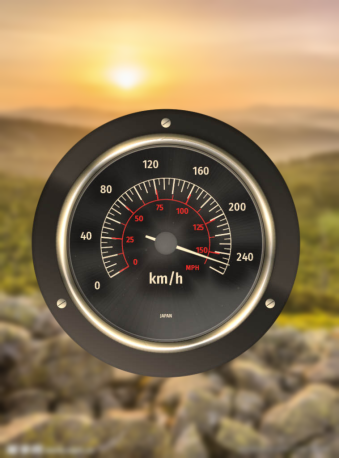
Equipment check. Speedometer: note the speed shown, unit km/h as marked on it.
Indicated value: 250 km/h
